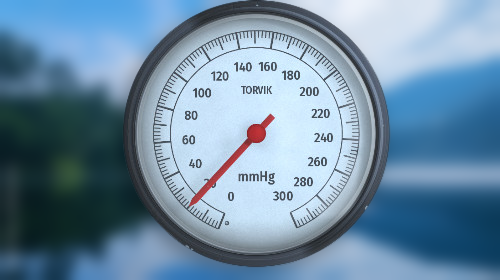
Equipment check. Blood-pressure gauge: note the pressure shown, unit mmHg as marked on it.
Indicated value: 20 mmHg
